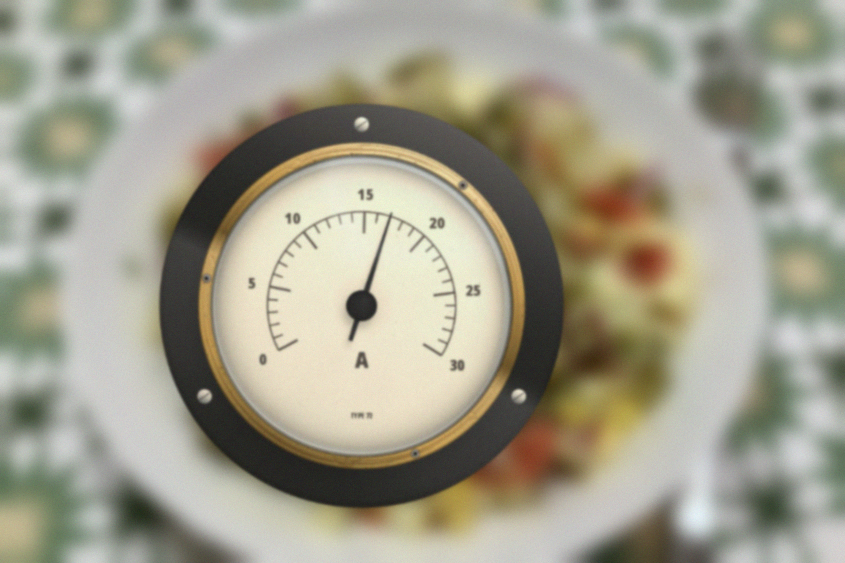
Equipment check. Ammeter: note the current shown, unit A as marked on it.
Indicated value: 17 A
